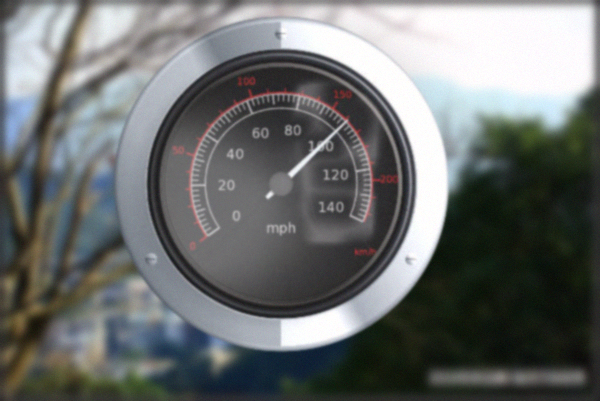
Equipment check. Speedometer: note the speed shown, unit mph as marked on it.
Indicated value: 100 mph
